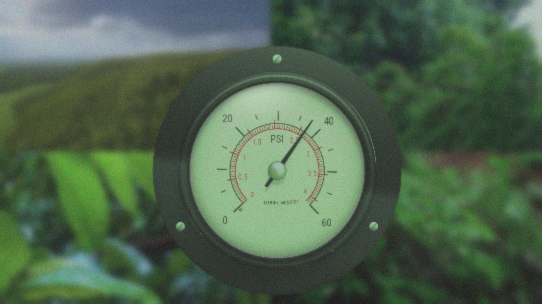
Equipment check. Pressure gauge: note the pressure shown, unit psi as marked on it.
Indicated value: 37.5 psi
